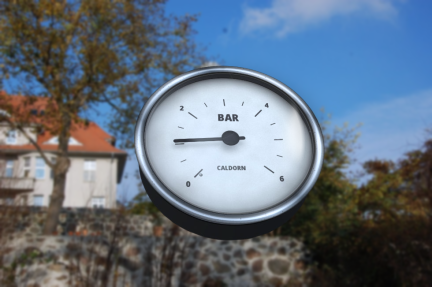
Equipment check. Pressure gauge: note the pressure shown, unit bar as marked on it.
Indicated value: 1 bar
